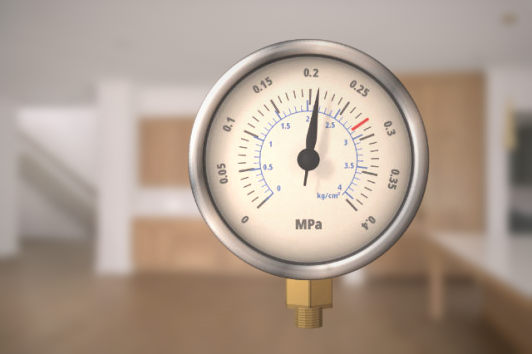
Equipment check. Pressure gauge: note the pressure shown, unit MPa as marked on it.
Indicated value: 0.21 MPa
